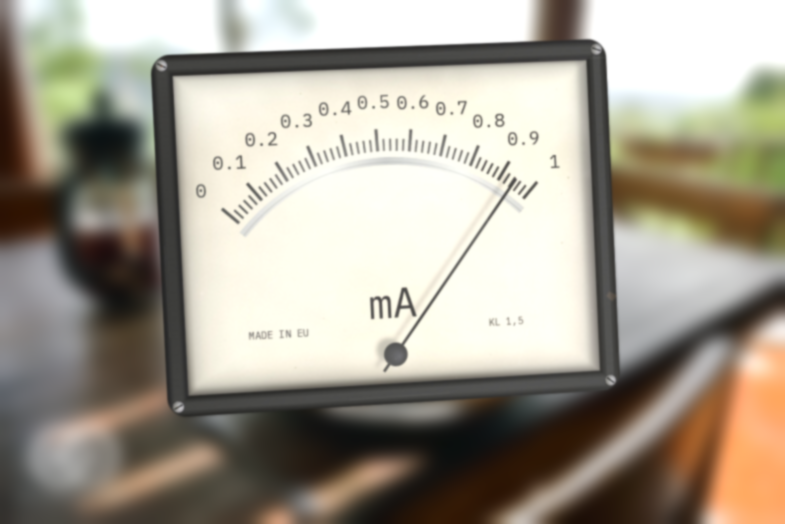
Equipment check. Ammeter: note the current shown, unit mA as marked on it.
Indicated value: 0.94 mA
